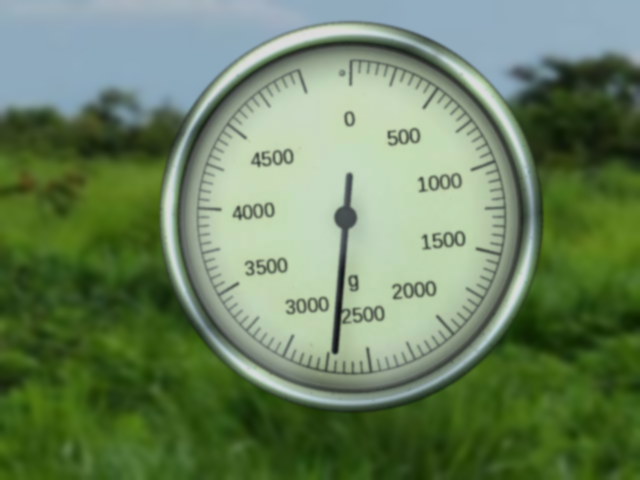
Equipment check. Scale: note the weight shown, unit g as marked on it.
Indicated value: 2700 g
